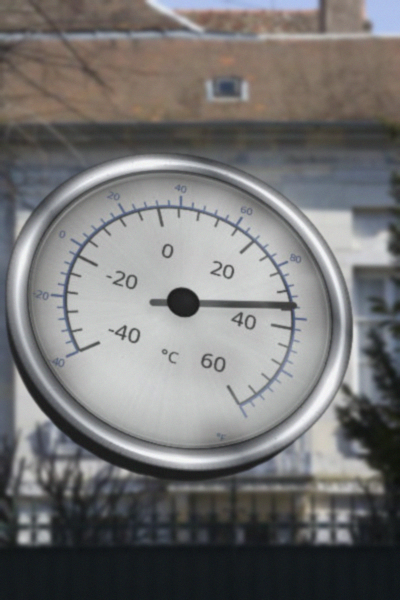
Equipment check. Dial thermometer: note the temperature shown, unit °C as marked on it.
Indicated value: 36 °C
